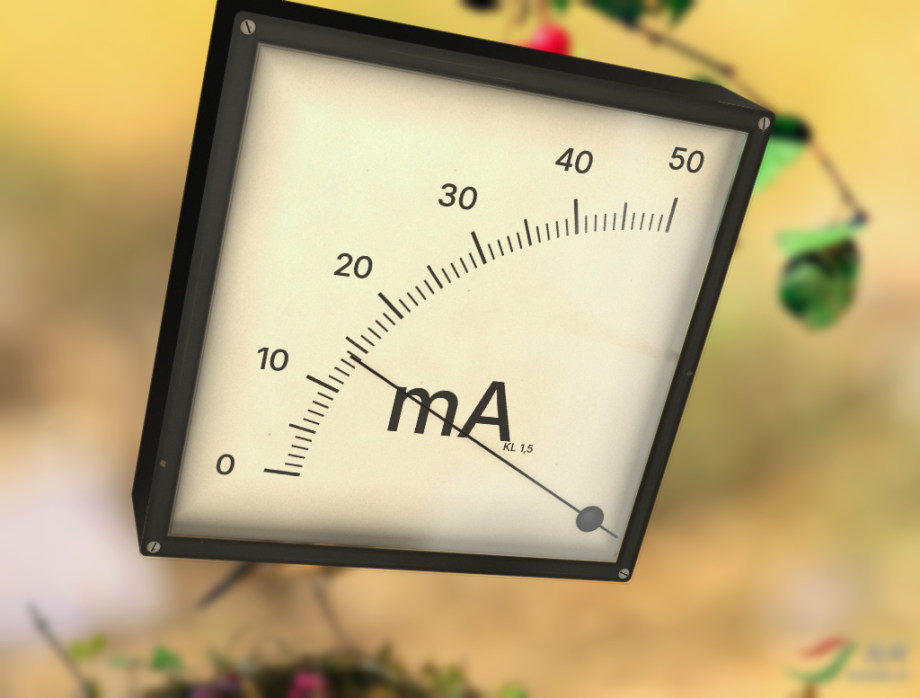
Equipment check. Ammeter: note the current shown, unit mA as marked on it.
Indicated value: 14 mA
